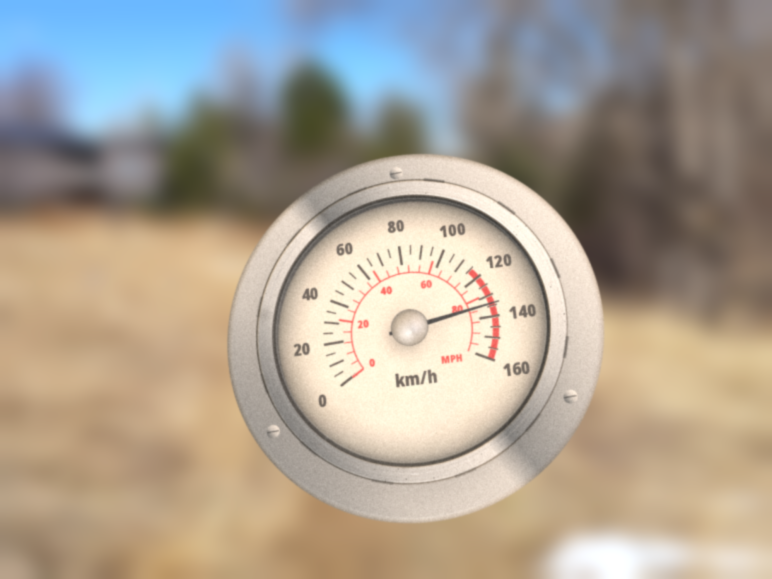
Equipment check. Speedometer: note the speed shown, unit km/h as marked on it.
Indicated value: 135 km/h
